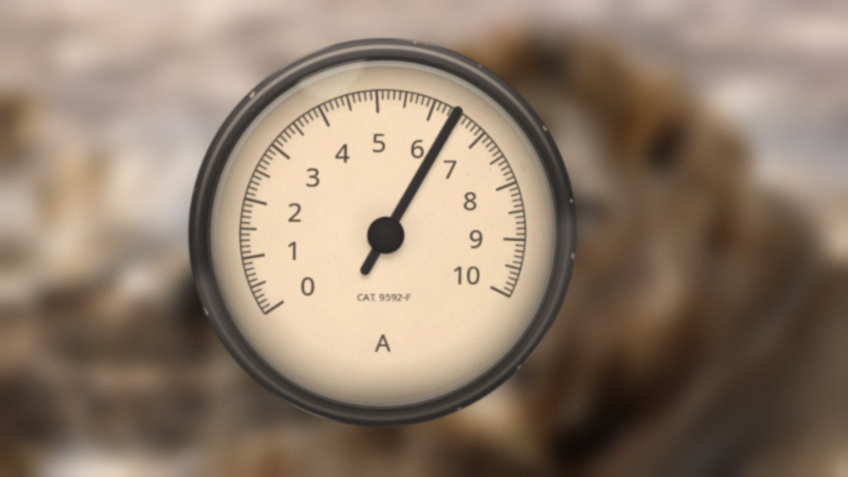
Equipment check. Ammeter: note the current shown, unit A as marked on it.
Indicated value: 6.4 A
